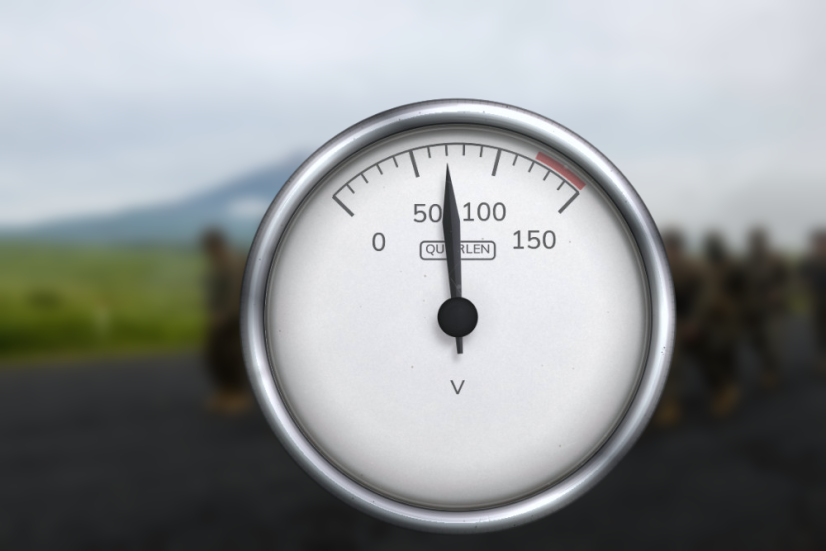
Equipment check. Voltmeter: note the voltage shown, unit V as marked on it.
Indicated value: 70 V
